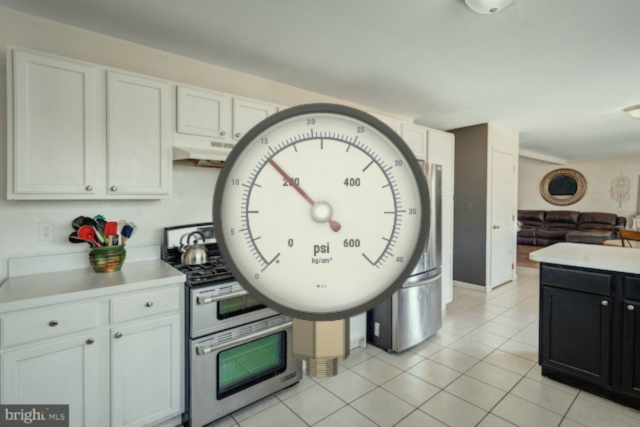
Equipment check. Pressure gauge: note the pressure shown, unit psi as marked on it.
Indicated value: 200 psi
